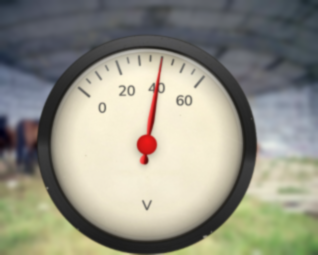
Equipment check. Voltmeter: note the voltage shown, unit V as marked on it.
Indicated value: 40 V
